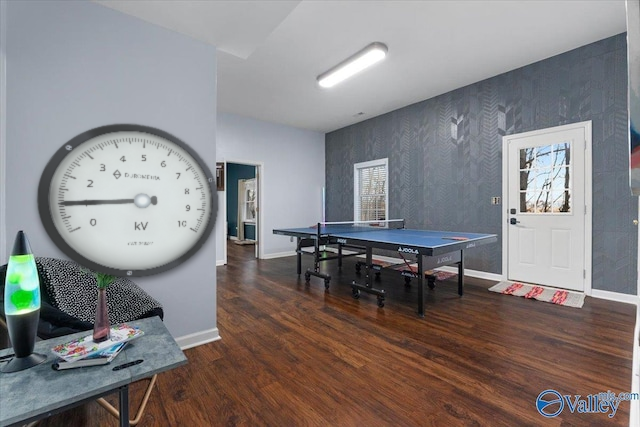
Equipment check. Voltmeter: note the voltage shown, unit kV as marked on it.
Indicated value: 1 kV
